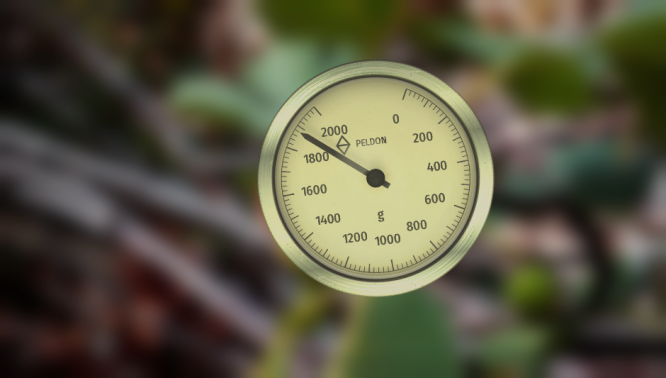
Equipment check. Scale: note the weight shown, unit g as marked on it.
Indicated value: 1880 g
